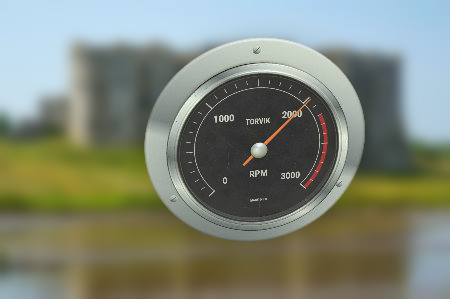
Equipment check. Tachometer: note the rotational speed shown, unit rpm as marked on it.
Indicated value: 2000 rpm
